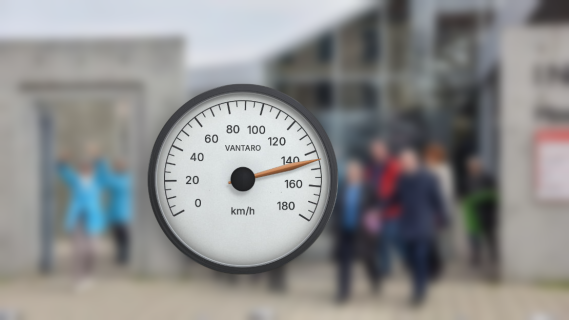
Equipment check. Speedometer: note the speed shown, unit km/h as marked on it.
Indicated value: 145 km/h
